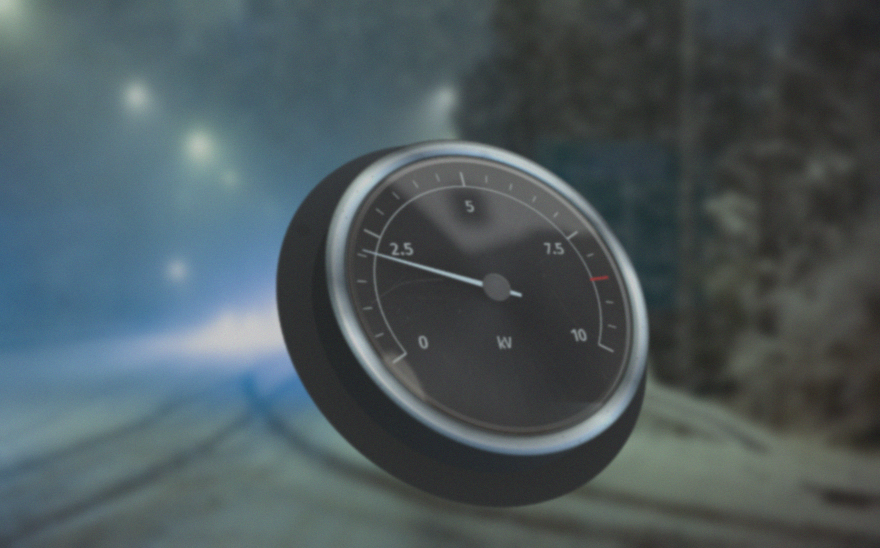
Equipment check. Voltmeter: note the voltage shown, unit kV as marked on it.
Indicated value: 2 kV
